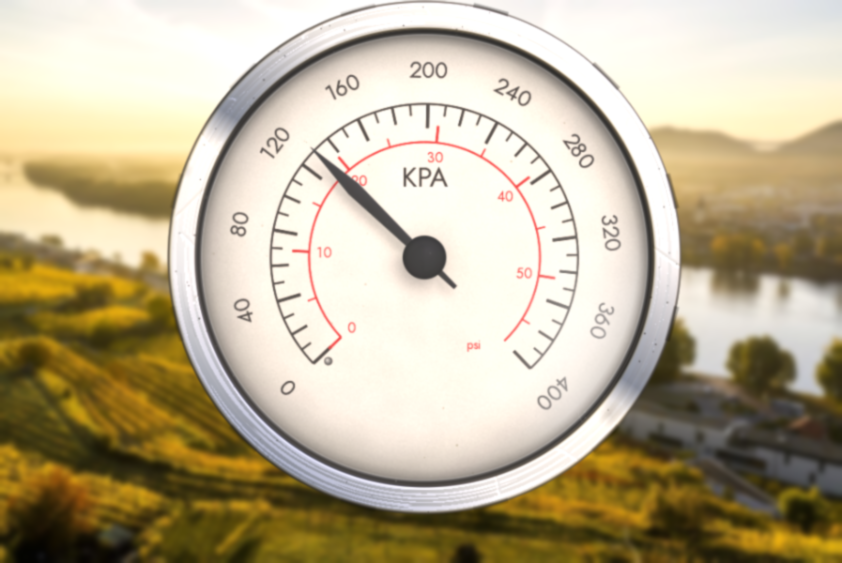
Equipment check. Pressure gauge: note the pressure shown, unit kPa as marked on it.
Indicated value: 130 kPa
